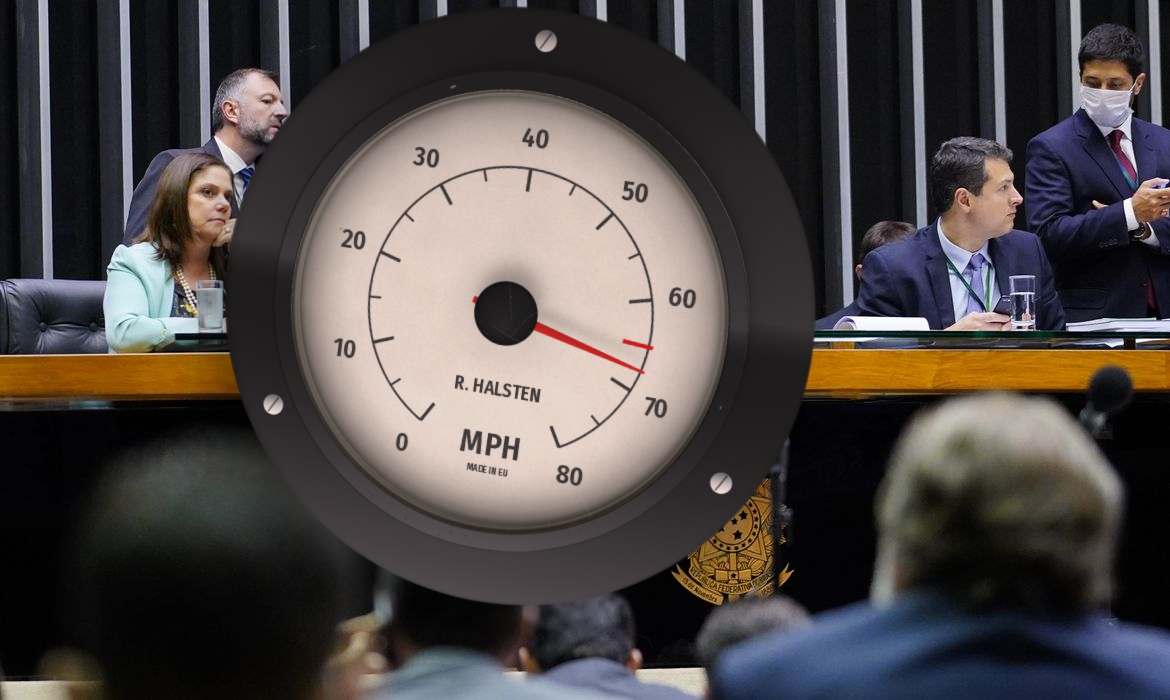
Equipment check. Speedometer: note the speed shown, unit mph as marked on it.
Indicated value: 67.5 mph
